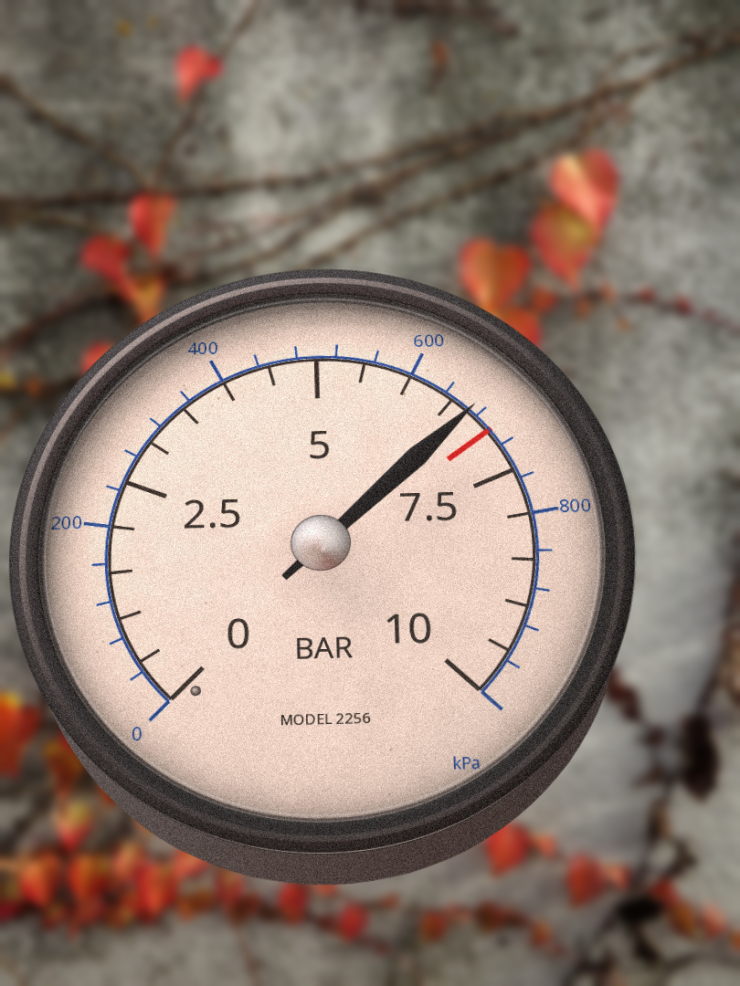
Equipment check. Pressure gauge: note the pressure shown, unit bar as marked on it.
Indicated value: 6.75 bar
